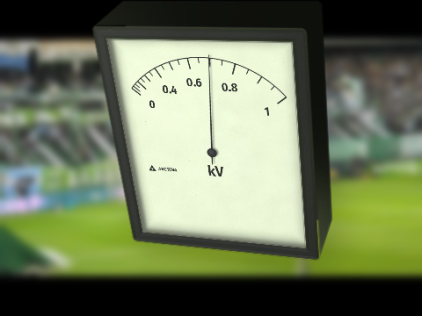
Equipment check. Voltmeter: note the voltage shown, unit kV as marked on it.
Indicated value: 0.7 kV
